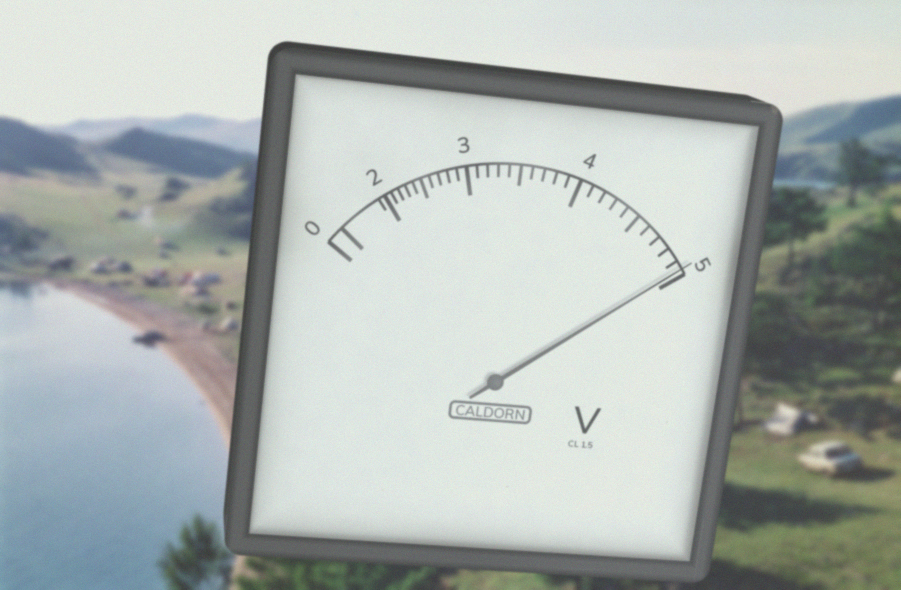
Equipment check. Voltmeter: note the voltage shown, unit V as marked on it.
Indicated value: 4.95 V
